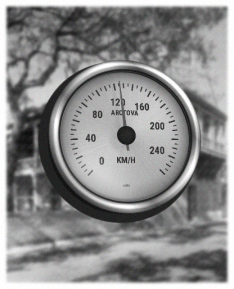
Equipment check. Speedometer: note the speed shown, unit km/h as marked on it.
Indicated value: 125 km/h
